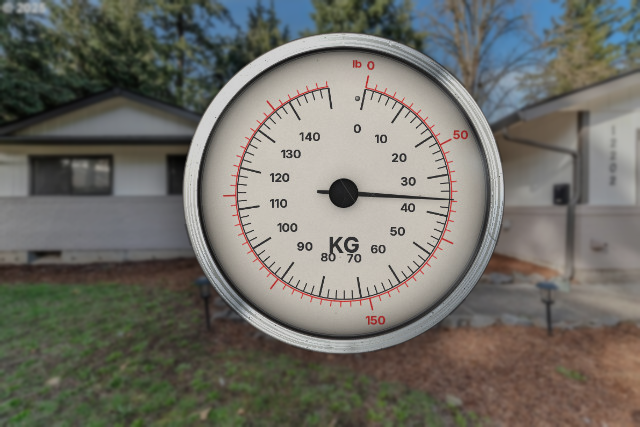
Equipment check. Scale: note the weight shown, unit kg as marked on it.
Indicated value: 36 kg
